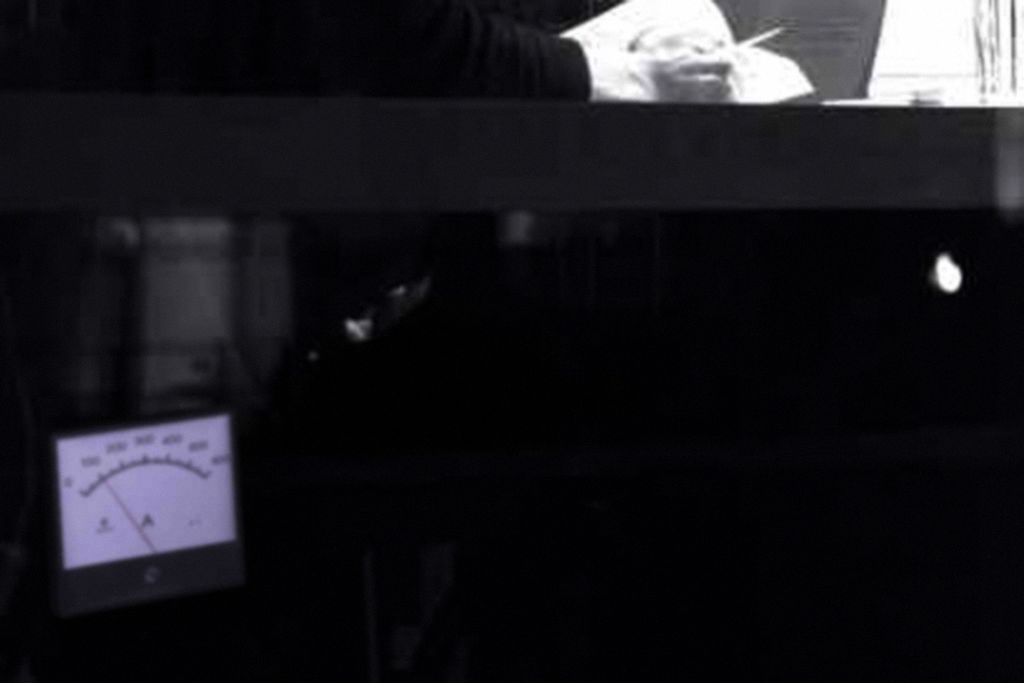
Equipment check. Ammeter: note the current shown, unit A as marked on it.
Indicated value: 100 A
